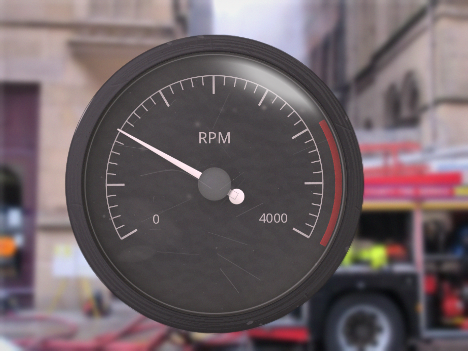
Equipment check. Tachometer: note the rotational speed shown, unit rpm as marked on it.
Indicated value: 1000 rpm
